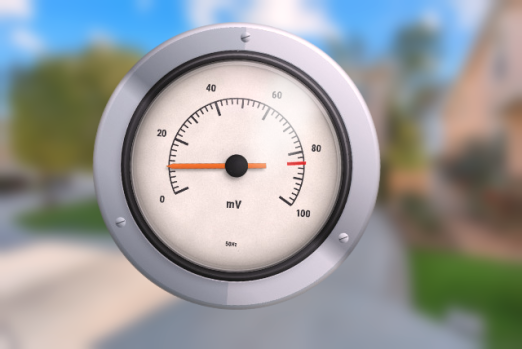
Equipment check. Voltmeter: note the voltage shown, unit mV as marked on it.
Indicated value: 10 mV
